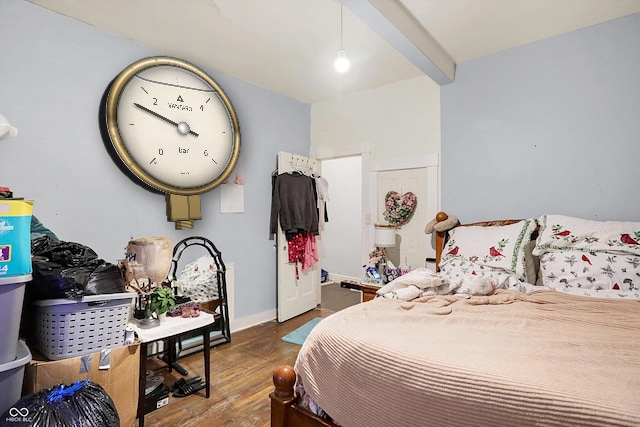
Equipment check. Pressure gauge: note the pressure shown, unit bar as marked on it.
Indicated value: 1.5 bar
